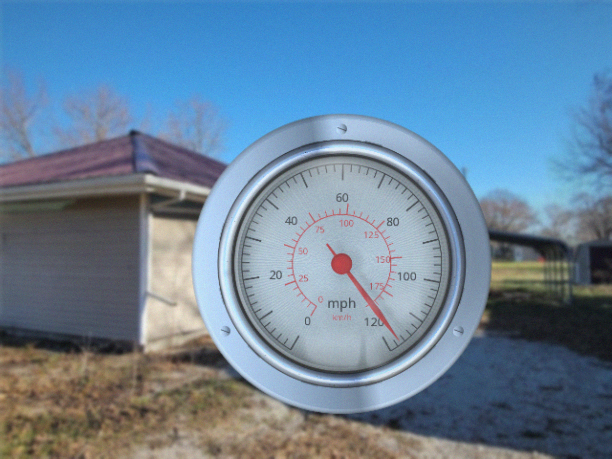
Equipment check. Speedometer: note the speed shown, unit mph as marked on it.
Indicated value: 117 mph
